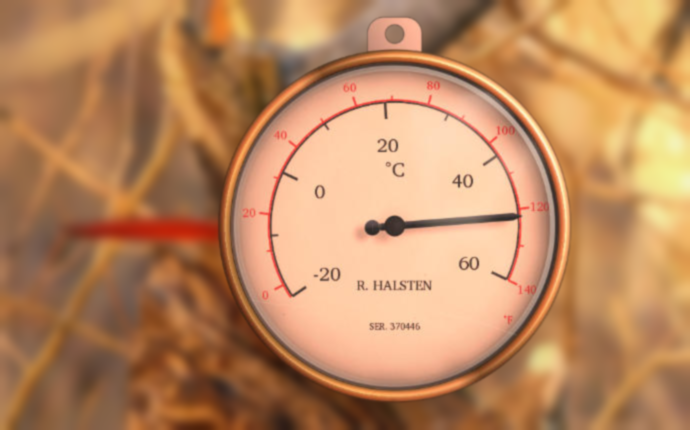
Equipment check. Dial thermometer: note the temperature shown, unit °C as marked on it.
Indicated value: 50 °C
